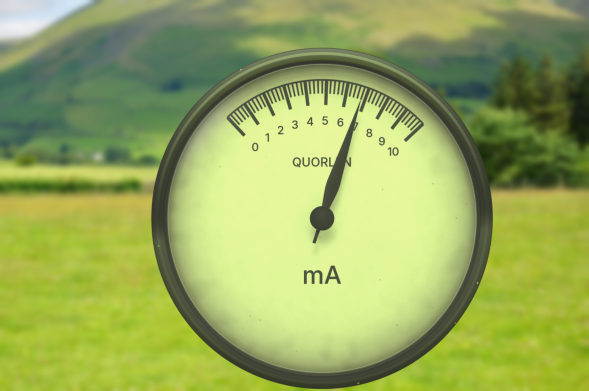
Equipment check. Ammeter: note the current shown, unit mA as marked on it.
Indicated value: 6.8 mA
